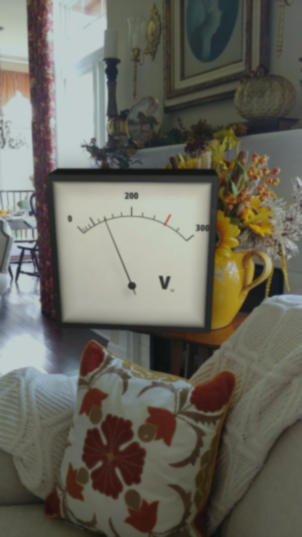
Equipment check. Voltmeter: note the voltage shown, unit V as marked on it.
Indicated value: 140 V
